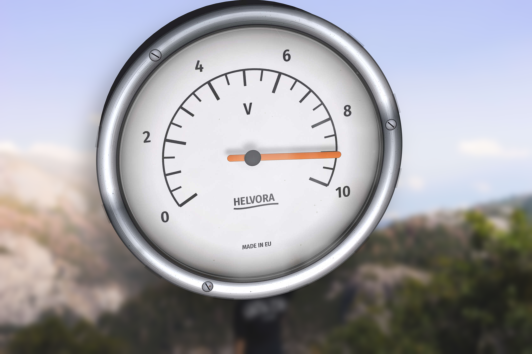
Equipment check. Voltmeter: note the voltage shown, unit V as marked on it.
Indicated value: 9 V
